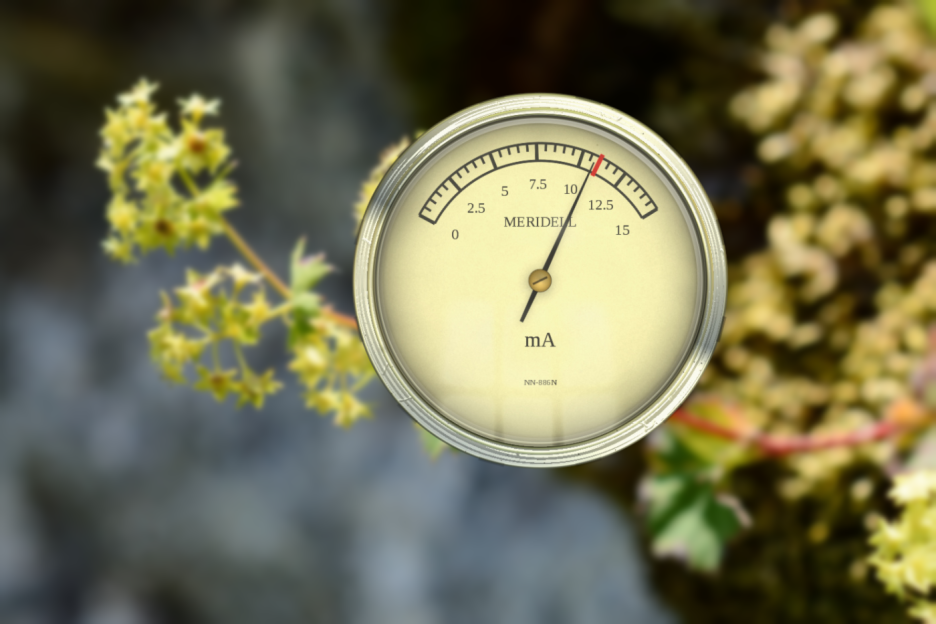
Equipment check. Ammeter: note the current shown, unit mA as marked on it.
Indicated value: 10.75 mA
